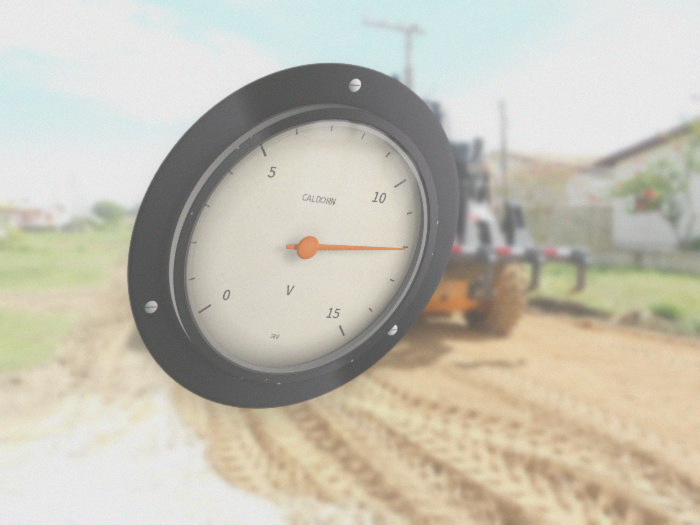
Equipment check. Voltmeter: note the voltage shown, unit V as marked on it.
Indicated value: 12 V
